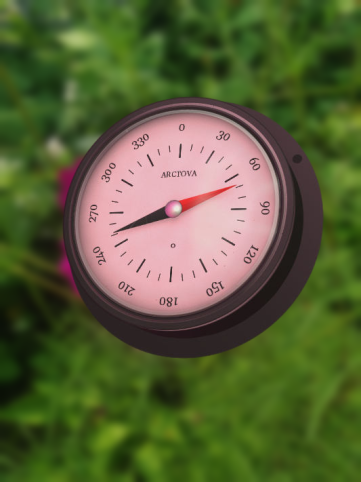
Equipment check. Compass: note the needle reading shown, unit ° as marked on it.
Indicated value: 70 °
